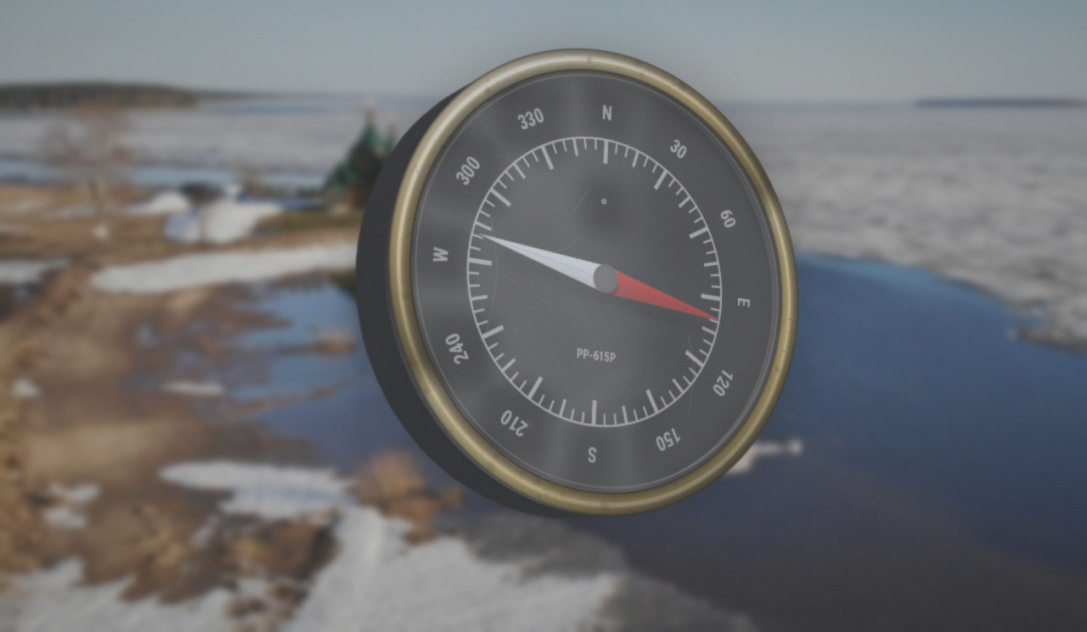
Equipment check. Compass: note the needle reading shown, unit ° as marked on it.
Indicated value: 100 °
